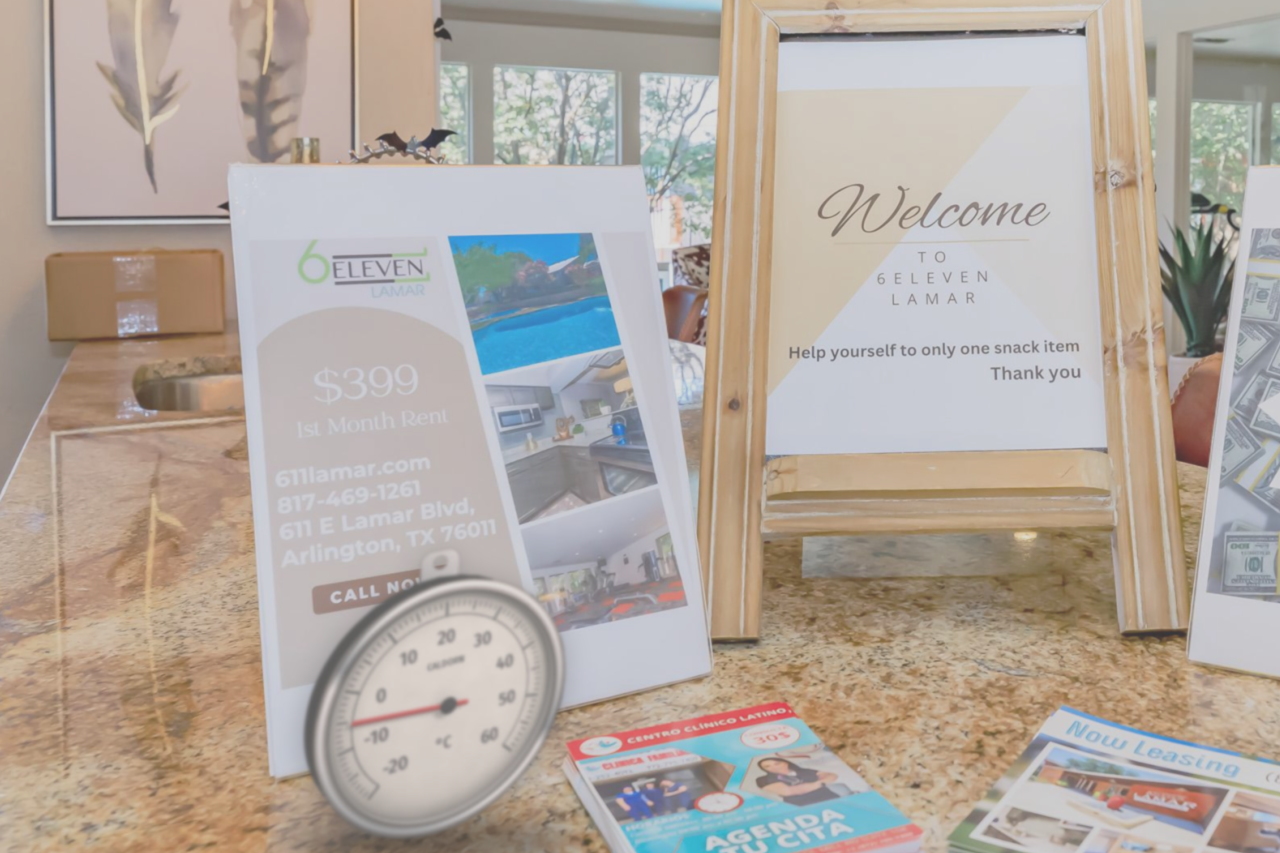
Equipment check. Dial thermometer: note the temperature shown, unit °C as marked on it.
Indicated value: -5 °C
